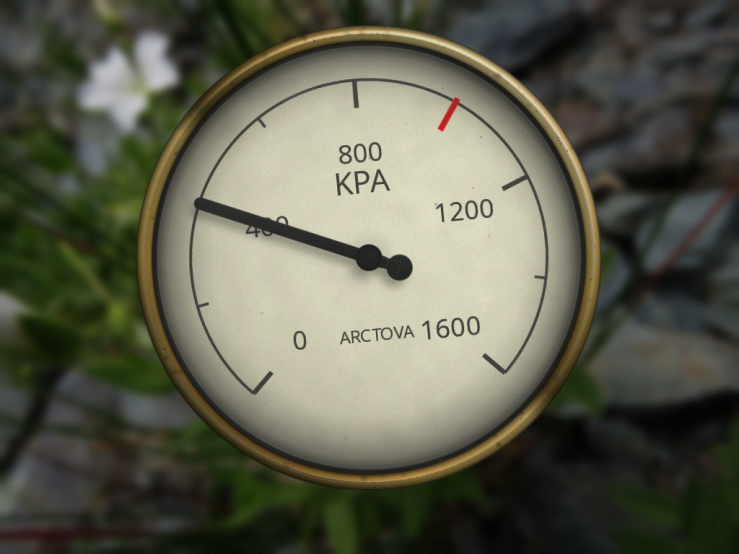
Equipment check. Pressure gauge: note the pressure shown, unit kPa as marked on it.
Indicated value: 400 kPa
